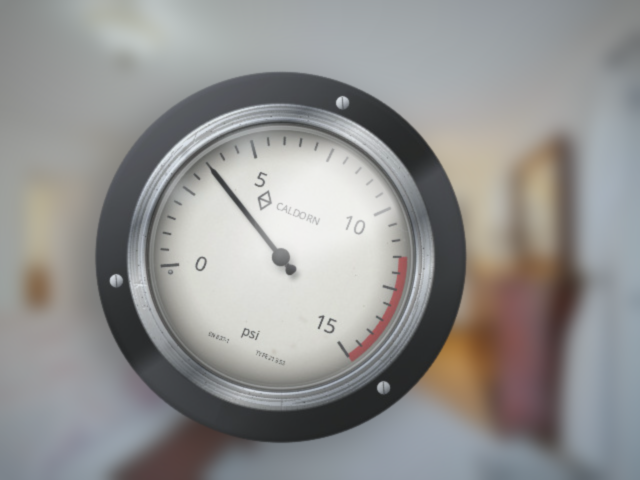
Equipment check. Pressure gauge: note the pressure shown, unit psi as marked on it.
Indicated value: 3.5 psi
